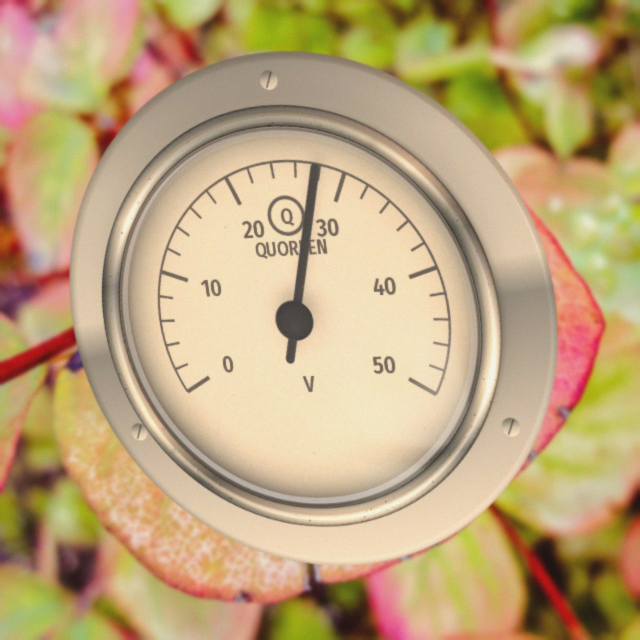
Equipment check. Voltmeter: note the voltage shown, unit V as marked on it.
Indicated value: 28 V
